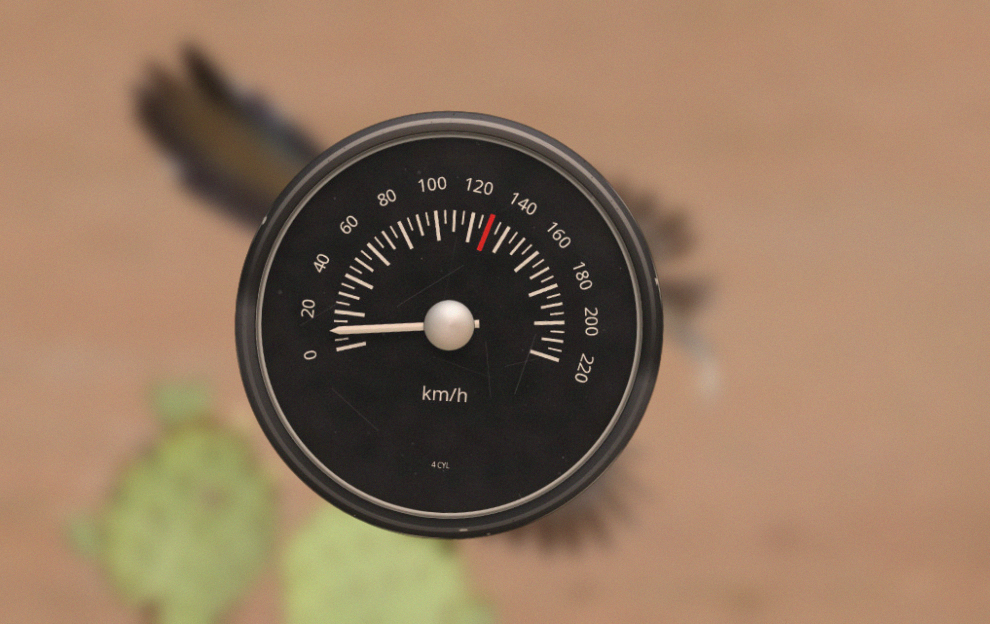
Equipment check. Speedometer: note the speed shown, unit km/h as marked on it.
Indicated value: 10 km/h
